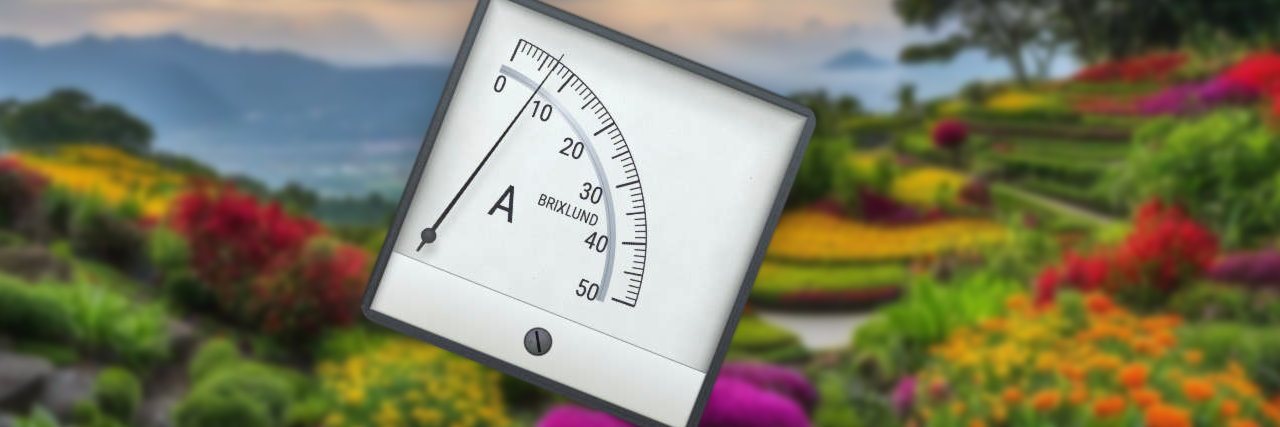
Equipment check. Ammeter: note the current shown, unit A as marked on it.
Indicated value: 7 A
